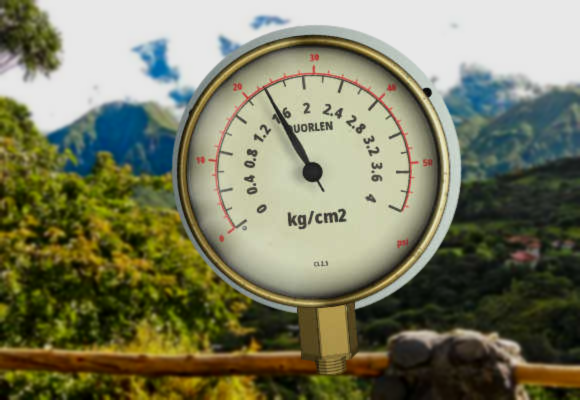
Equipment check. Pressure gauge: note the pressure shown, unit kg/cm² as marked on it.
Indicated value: 1.6 kg/cm²
